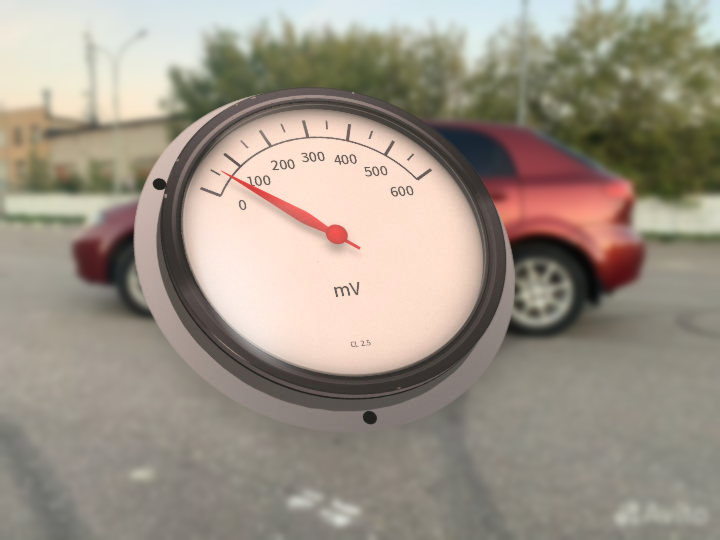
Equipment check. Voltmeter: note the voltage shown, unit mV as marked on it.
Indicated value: 50 mV
